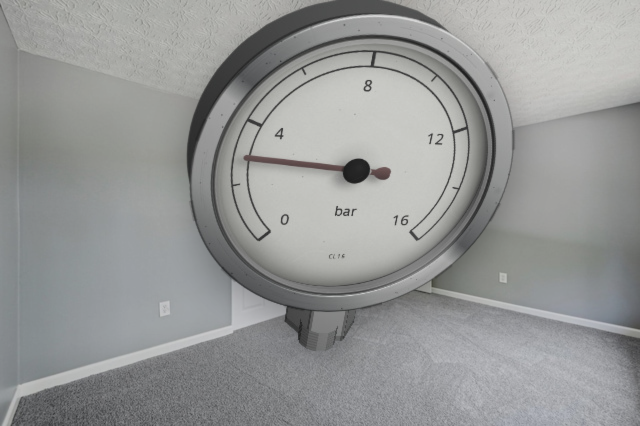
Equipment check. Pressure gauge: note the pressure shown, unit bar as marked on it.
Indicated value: 3 bar
